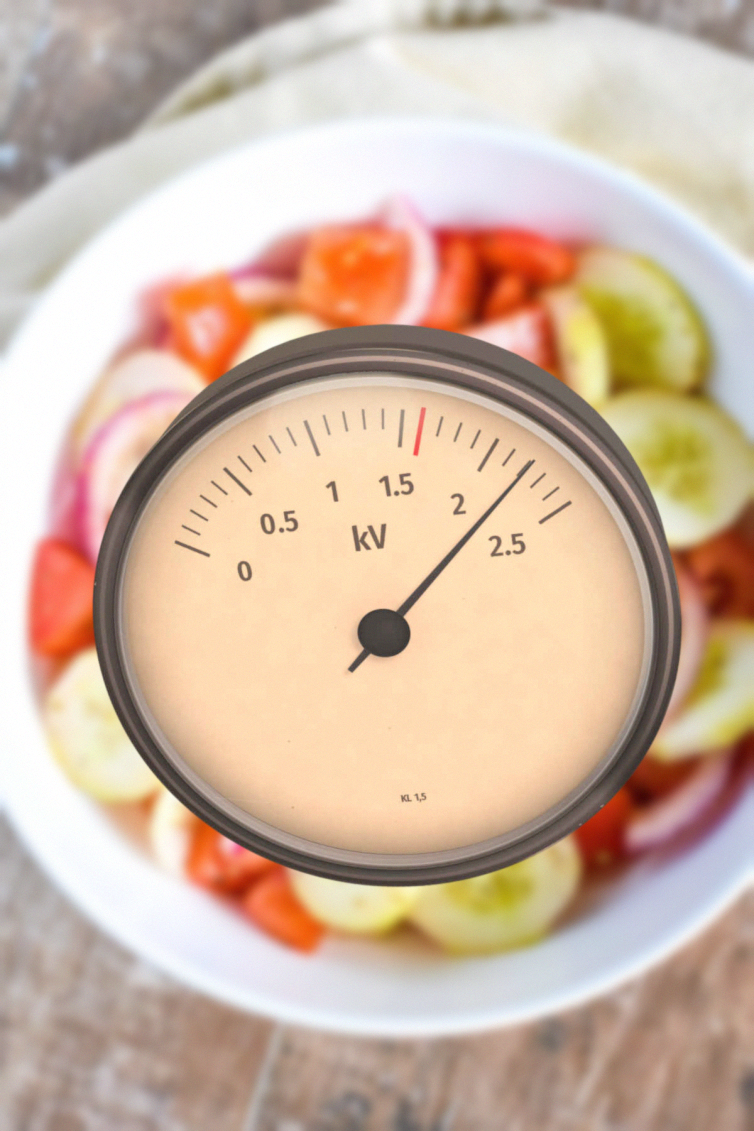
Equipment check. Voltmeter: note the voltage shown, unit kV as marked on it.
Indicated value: 2.2 kV
